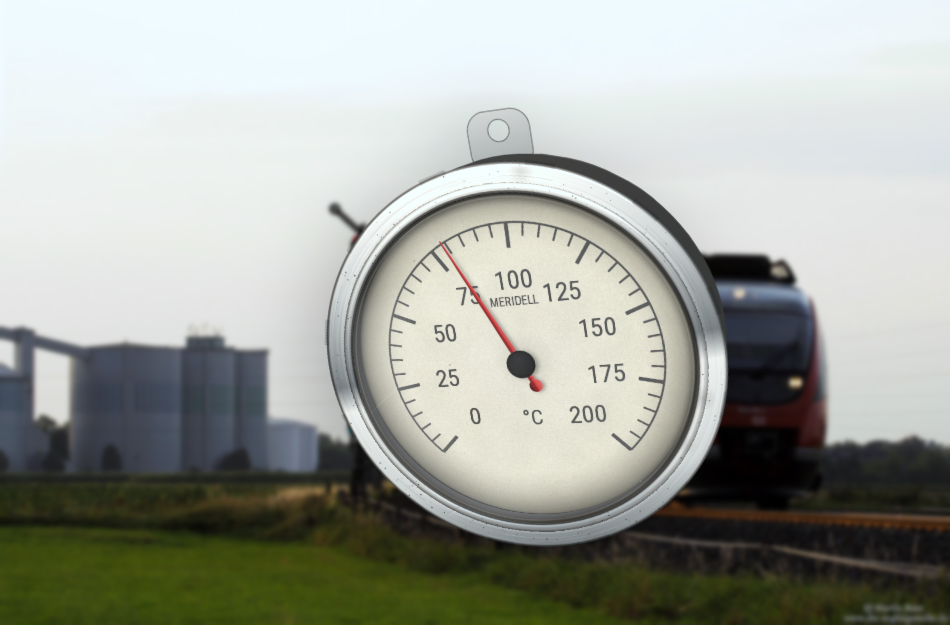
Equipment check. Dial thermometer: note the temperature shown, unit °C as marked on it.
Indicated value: 80 °C
